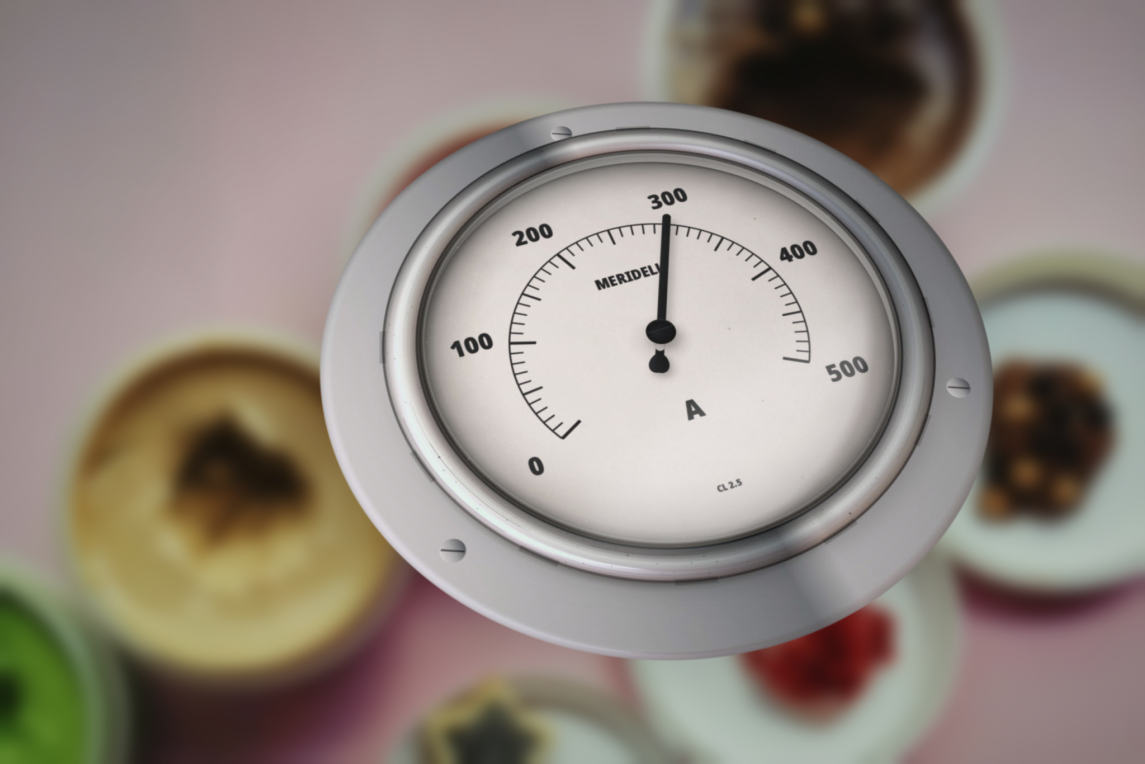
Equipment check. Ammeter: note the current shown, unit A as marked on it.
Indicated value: 300 A
